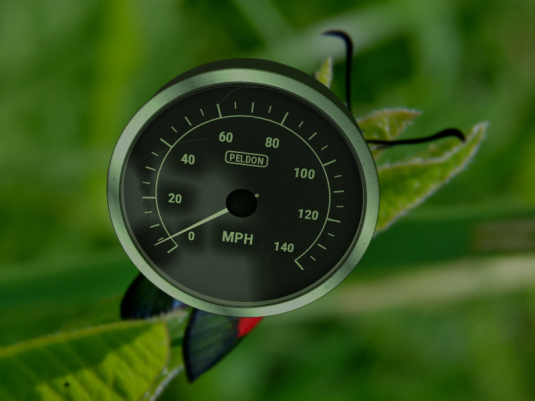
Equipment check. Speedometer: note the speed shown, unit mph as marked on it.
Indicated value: 5 mph
